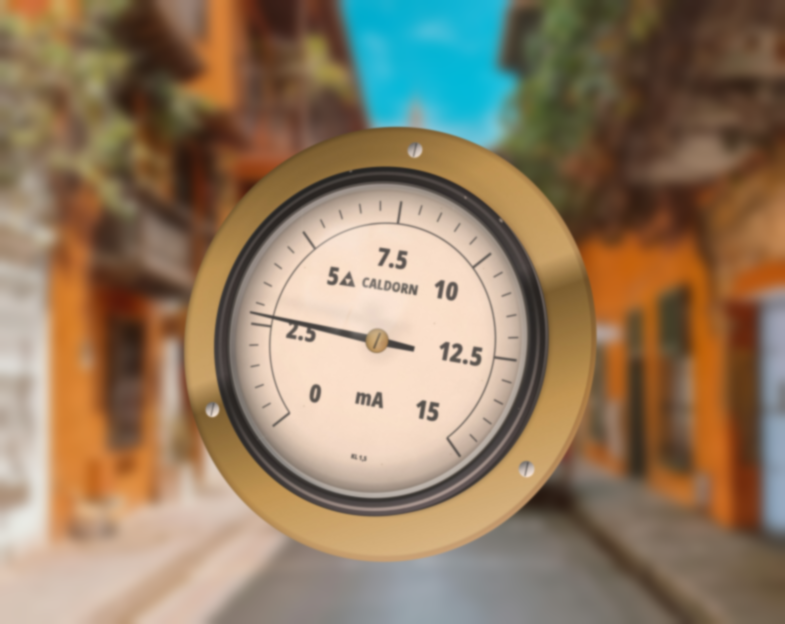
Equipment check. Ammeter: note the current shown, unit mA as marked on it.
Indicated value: 2.75 mA
